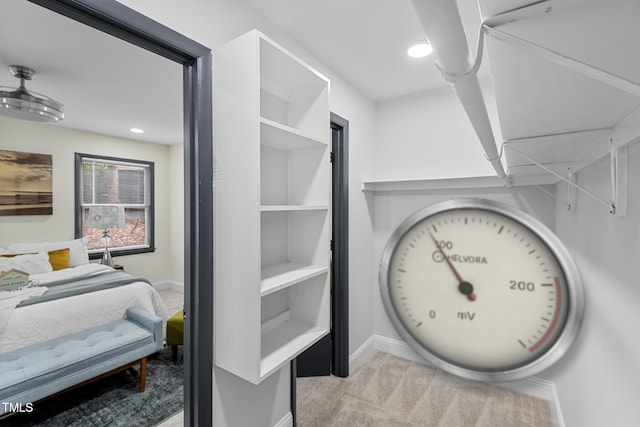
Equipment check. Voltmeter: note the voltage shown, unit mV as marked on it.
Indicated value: 95 mV
